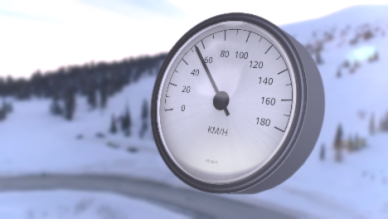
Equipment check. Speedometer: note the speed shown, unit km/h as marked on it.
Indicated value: 55 km/h
